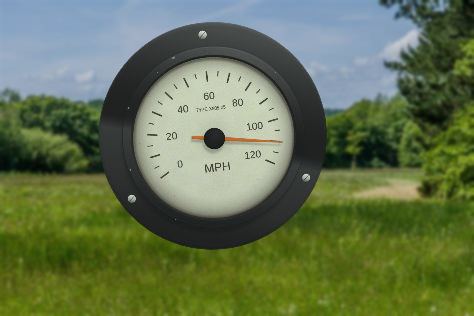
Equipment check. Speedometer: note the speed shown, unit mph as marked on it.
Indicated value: 110 mph
